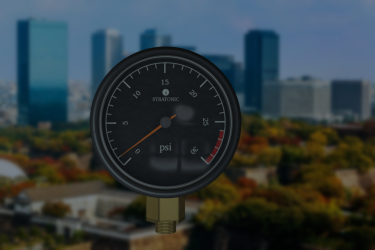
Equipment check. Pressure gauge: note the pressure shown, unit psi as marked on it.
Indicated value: 1 psi
